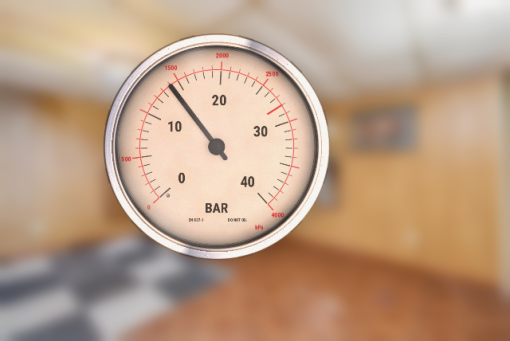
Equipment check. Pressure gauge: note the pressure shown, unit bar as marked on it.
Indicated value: 14 bar
